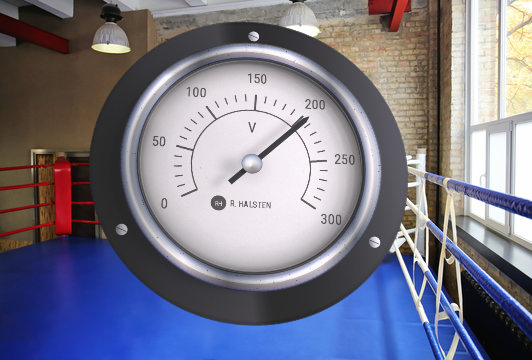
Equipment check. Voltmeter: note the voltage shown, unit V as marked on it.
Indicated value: 205 V
